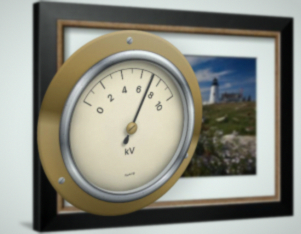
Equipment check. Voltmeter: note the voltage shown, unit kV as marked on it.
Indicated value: 7 kV
